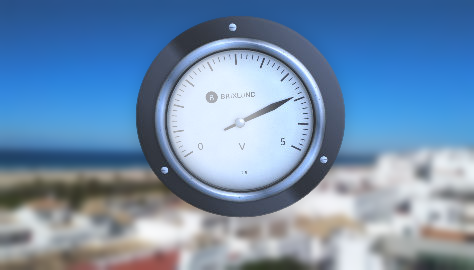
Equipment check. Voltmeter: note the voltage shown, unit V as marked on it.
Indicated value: 3.9 V
